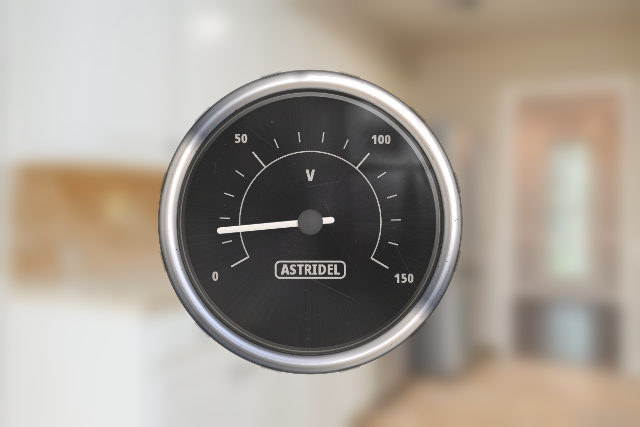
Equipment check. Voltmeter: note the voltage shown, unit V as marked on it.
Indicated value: 15 V
